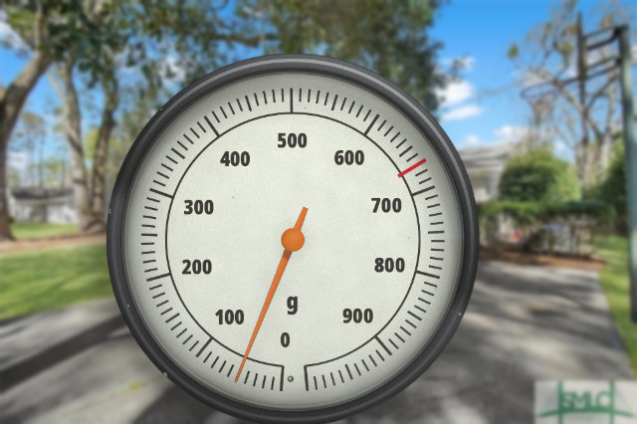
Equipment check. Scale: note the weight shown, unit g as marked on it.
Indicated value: 50 g
